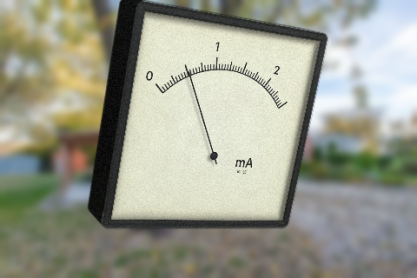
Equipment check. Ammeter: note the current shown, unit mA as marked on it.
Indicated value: 0.5 mA
